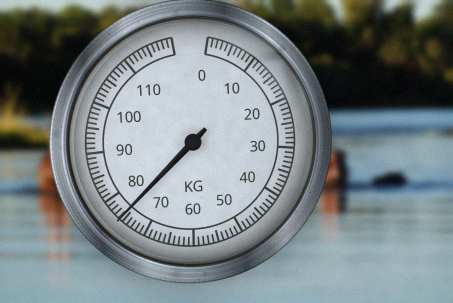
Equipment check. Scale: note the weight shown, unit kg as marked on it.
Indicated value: 76 kg
